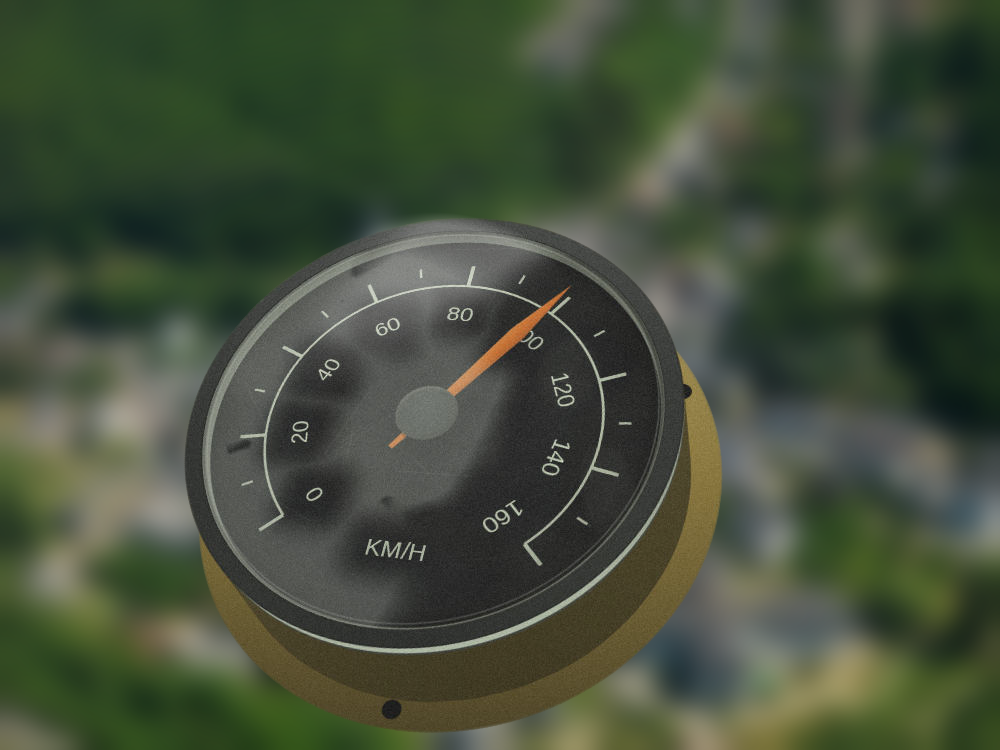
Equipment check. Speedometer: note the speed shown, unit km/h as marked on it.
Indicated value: 100 km/h
